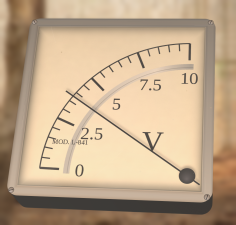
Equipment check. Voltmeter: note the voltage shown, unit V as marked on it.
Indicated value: 3.75 V
